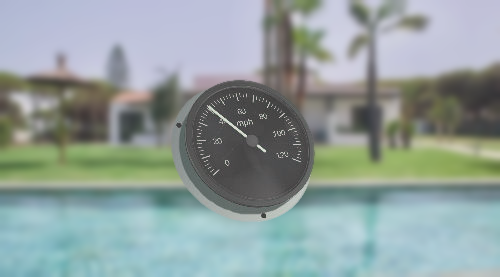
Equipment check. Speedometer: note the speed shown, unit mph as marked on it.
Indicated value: 40 mph
